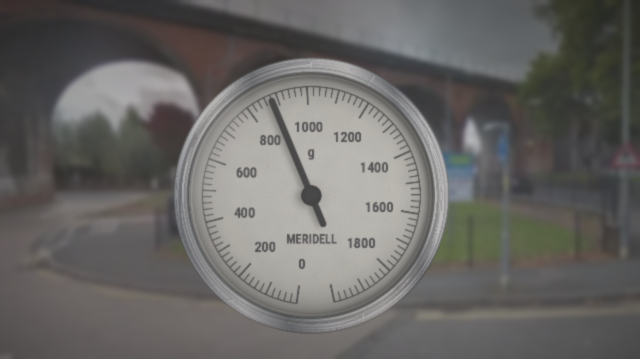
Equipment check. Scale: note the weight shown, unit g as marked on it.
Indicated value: 880 g
